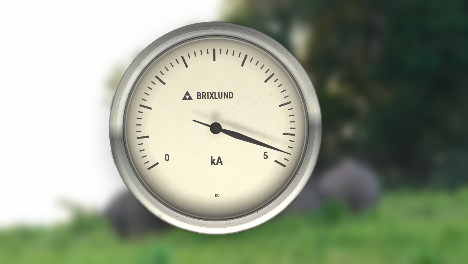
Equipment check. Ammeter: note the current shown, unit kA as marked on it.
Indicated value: 4.8 kA
